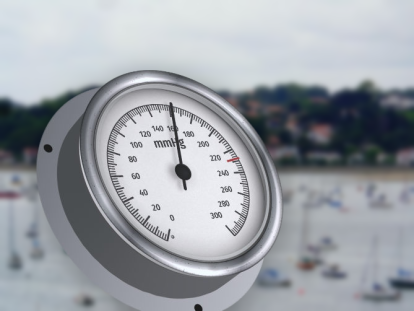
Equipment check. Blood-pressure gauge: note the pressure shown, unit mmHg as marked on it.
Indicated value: 160 mmHg
